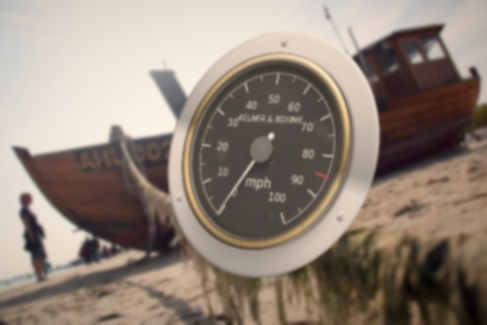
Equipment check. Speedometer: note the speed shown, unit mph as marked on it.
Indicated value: 0 mph
